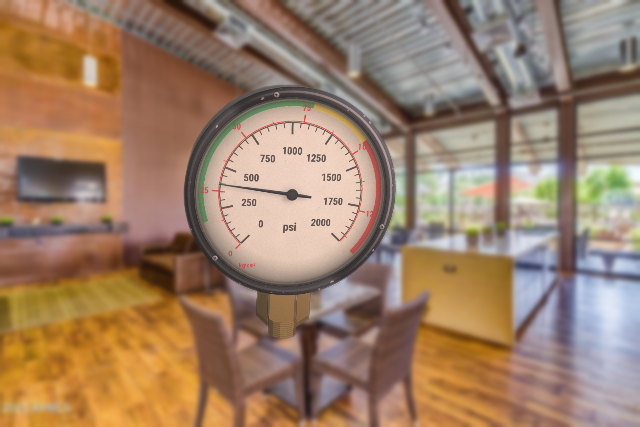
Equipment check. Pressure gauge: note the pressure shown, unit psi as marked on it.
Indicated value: 400 psi
